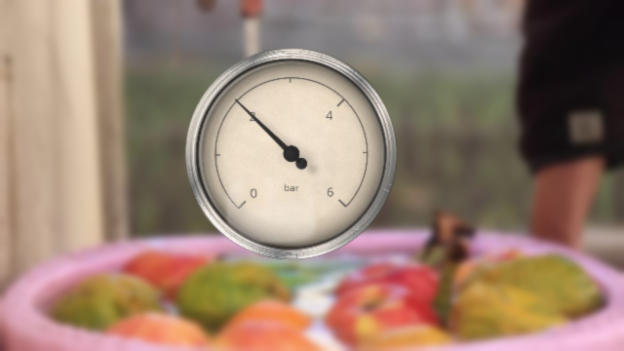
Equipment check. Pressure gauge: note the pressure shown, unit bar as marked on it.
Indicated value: 2 bar
